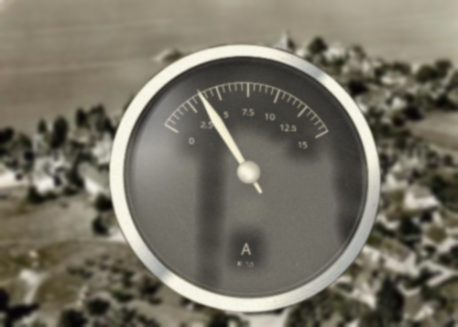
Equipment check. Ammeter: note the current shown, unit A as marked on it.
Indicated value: 3.5 A
